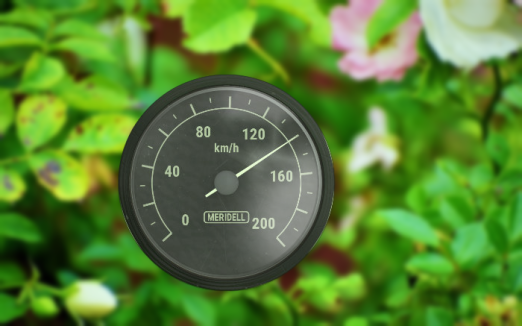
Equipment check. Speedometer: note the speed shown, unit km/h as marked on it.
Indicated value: 140 km/h
